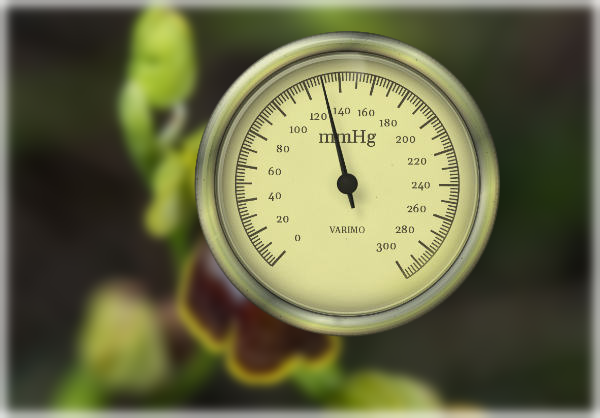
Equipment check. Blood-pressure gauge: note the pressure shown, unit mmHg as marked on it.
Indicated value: 130 mmHg
